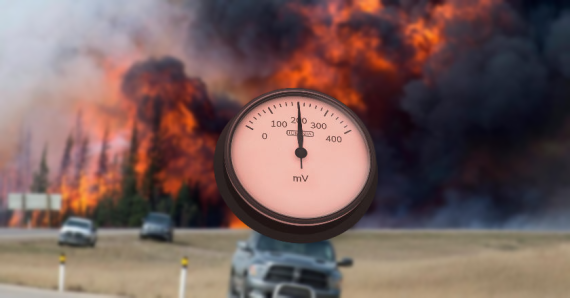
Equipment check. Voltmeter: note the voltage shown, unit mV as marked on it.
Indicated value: 200 mV
